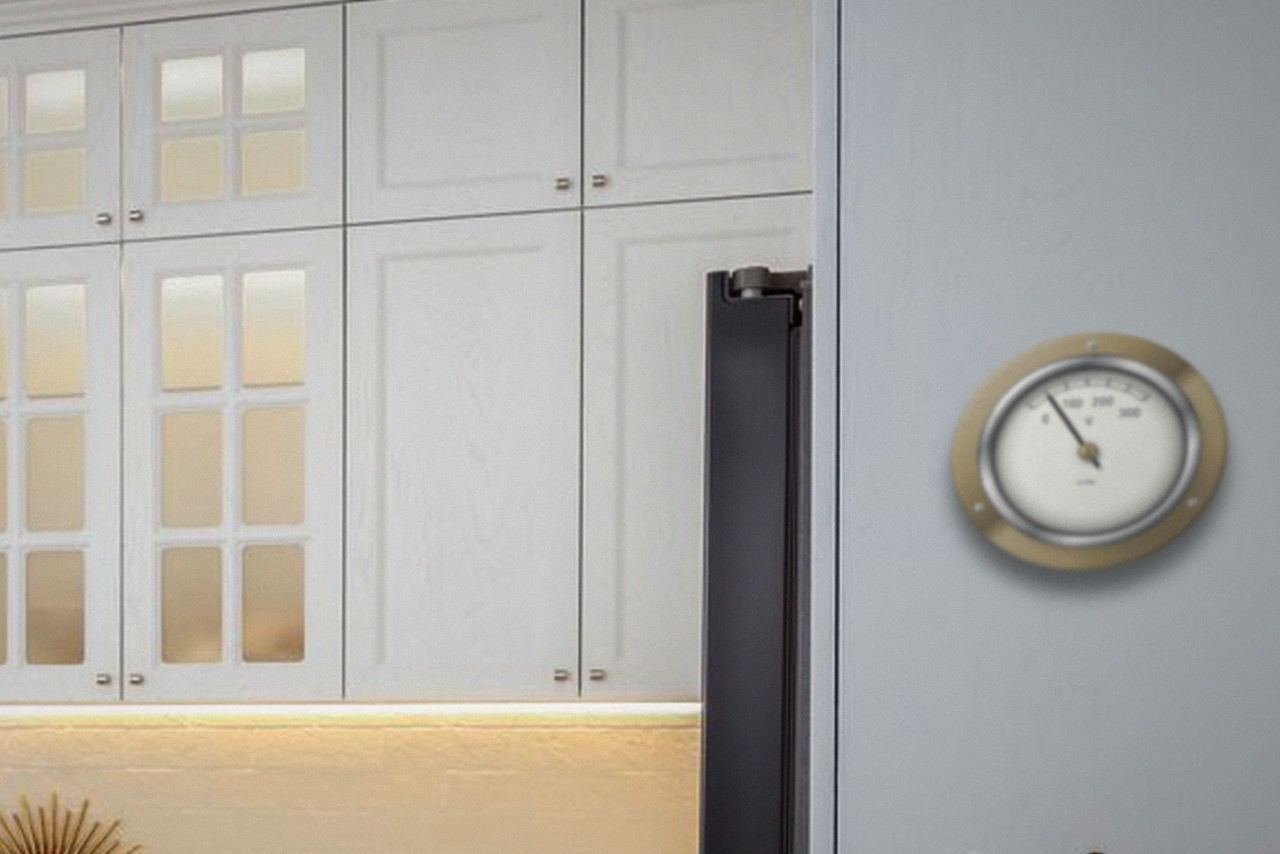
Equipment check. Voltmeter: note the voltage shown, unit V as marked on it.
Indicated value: 50 V
